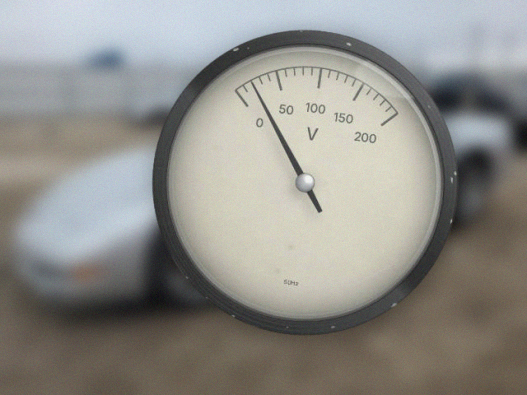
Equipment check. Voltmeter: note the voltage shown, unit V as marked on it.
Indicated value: 20 V
